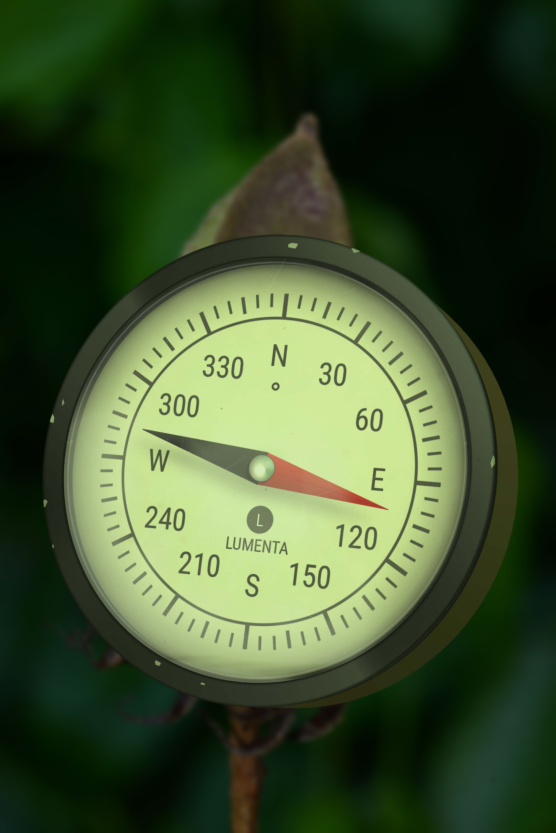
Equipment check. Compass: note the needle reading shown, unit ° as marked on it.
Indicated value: 102.5 °
